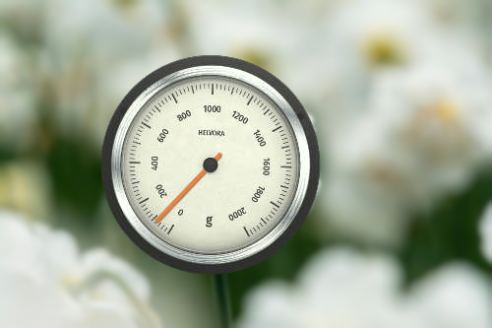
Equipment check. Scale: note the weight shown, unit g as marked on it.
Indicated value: 80 g
